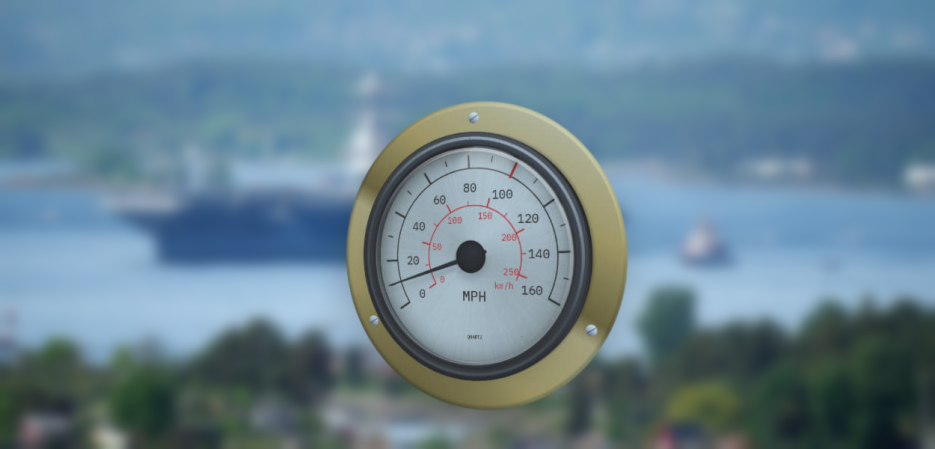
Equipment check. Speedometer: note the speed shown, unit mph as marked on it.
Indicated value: 10 mph
